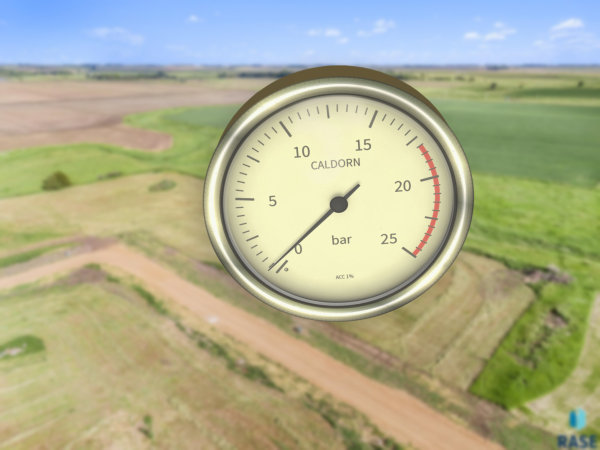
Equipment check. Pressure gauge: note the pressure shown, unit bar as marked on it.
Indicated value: 0.5 bar
